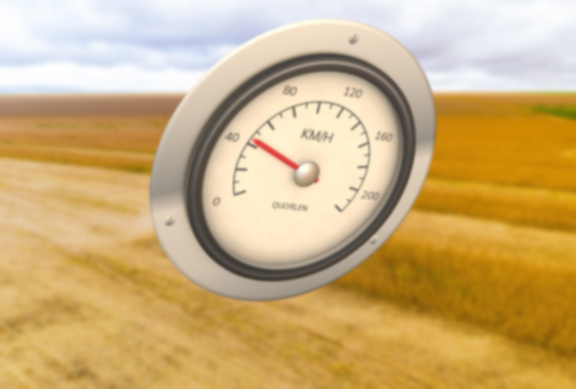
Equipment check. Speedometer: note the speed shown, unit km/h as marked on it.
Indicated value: 45 km/h
